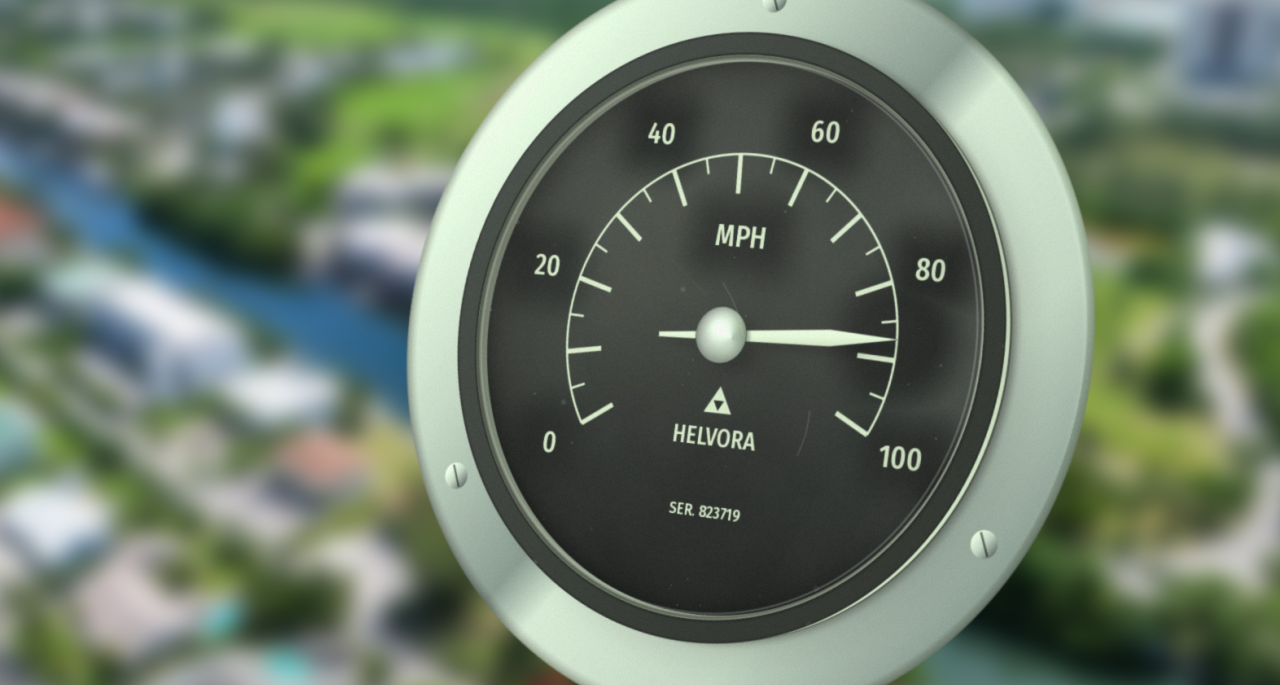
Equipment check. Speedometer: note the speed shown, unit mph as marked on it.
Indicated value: 87.5 mph
